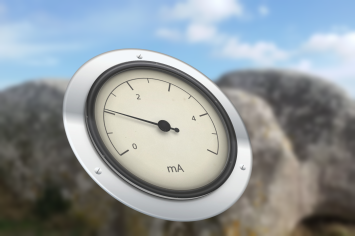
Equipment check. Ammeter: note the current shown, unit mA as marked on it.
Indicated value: 1 mA
